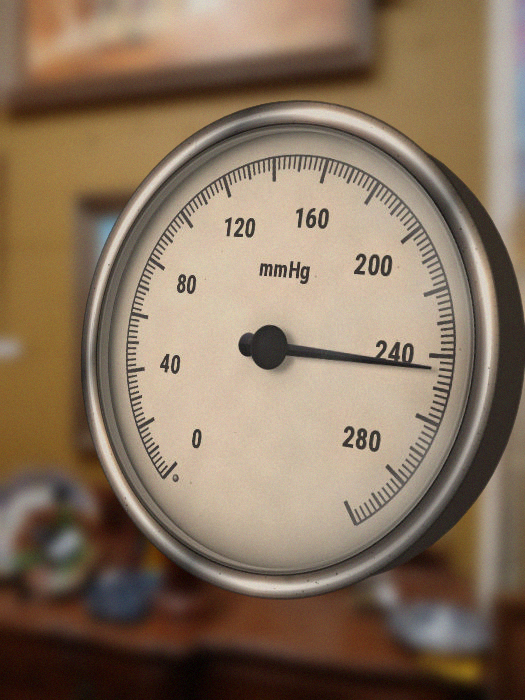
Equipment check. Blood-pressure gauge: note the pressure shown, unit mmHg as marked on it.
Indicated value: 244 mmHg
